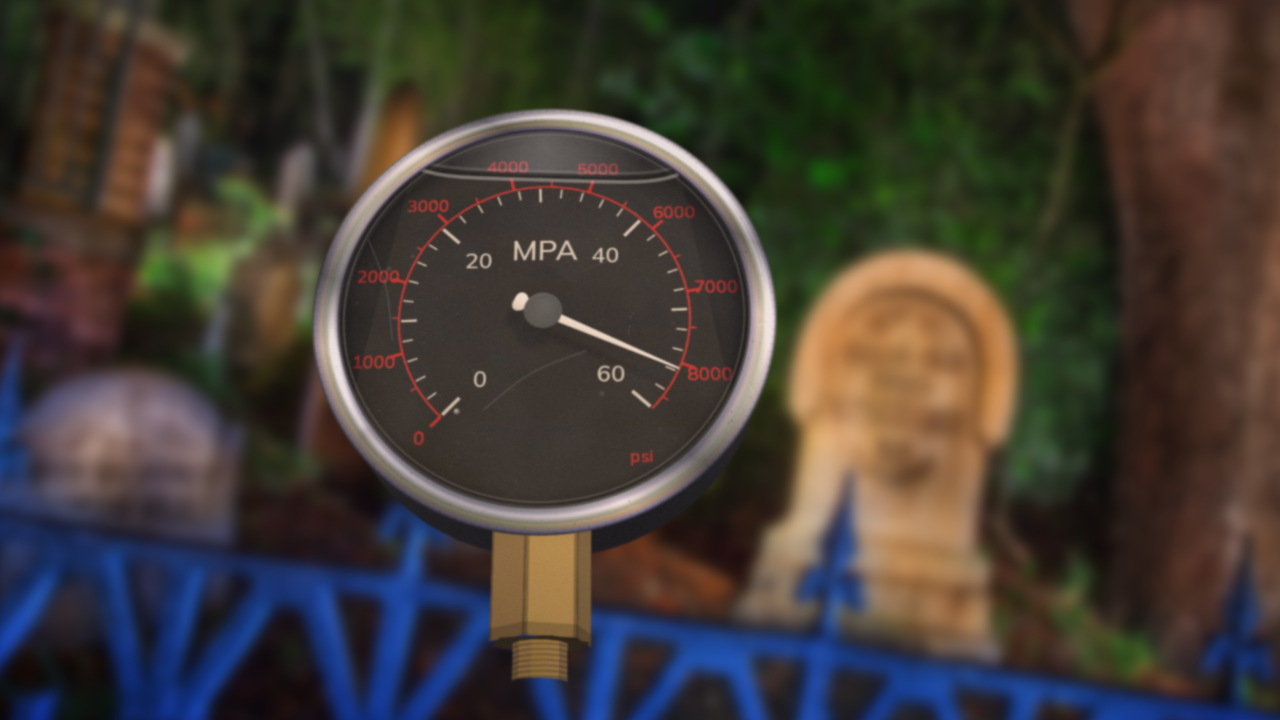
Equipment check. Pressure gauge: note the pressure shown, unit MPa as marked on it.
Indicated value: 56 MPa
